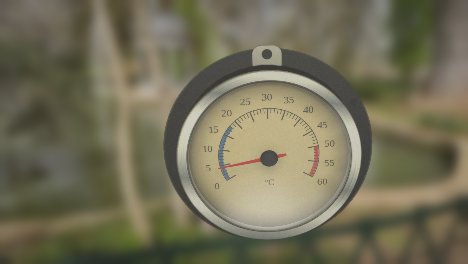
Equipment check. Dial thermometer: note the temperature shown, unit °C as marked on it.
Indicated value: 5 °C
